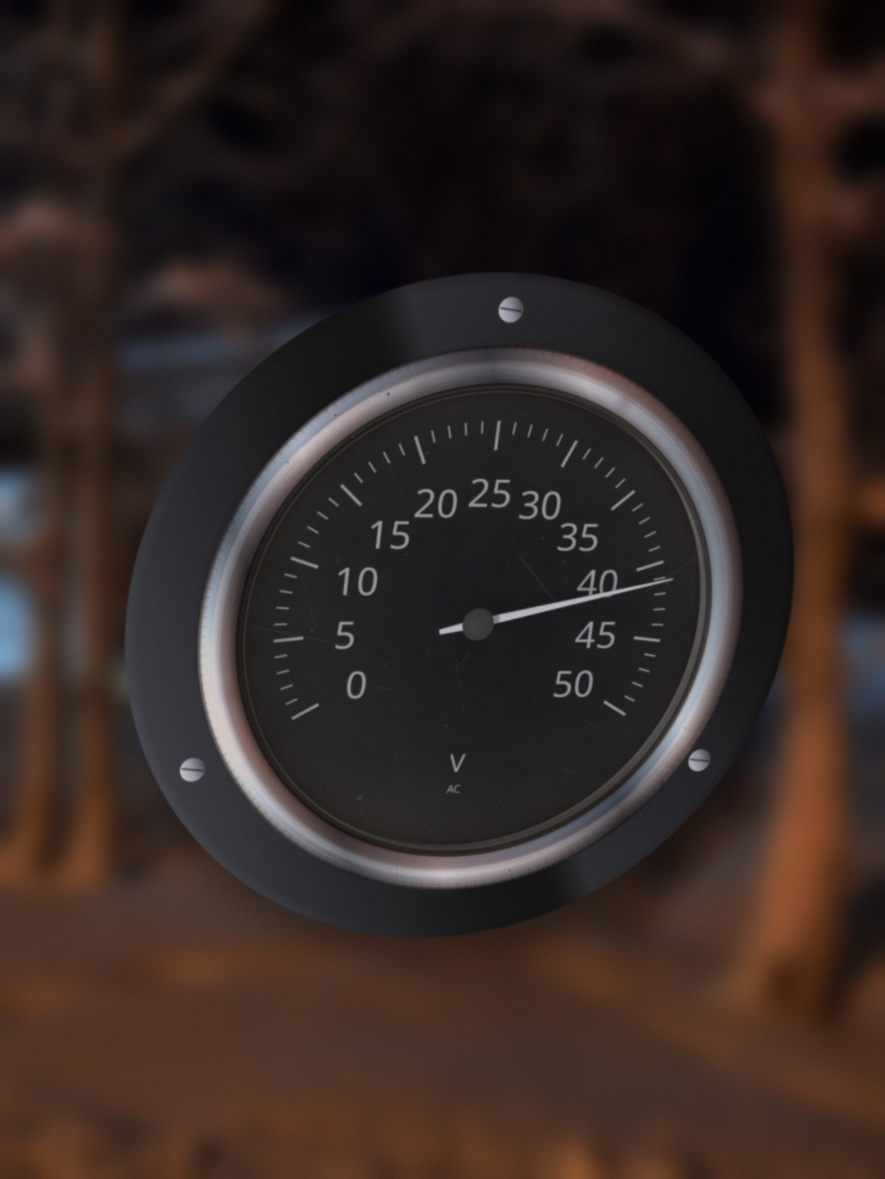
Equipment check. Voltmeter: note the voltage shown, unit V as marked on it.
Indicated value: 41 V
